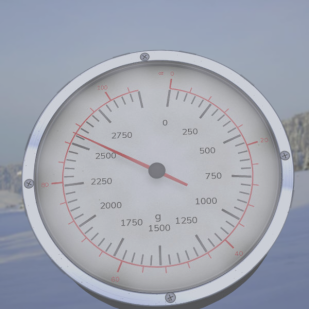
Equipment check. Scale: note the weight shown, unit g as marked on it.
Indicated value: 2550 g
